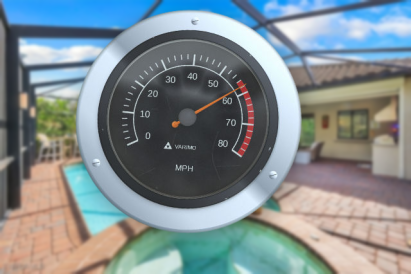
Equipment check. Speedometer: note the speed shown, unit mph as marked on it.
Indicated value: 58 mph
